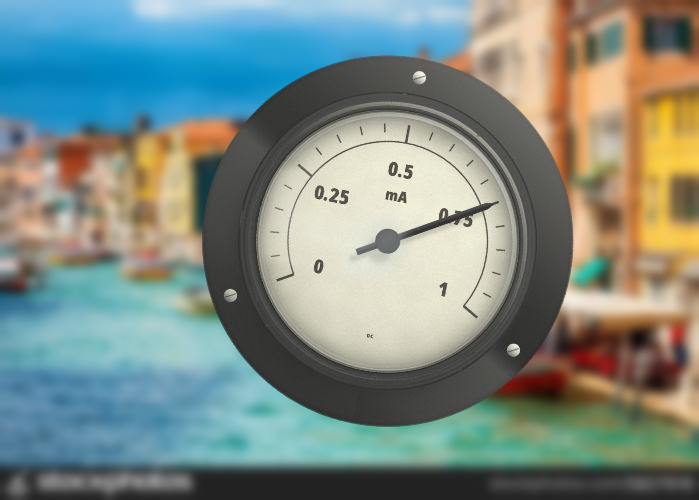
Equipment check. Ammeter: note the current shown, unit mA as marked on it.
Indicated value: 0.75 mA
